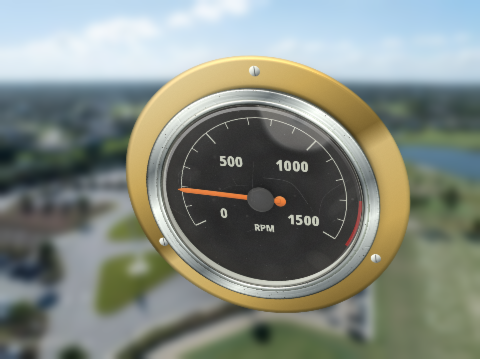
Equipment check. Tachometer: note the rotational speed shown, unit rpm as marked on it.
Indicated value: 200 rpm
